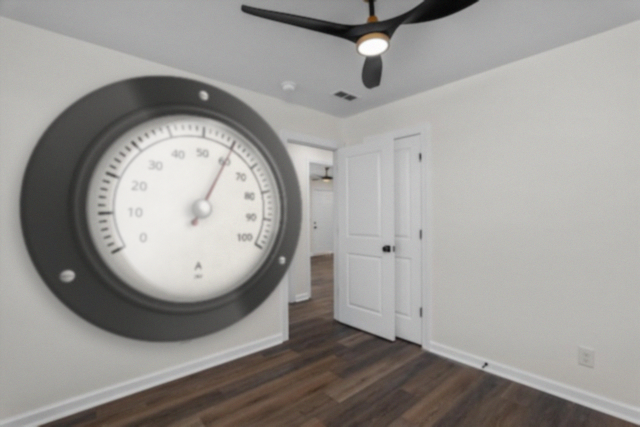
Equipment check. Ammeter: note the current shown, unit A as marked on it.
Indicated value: 60 A
